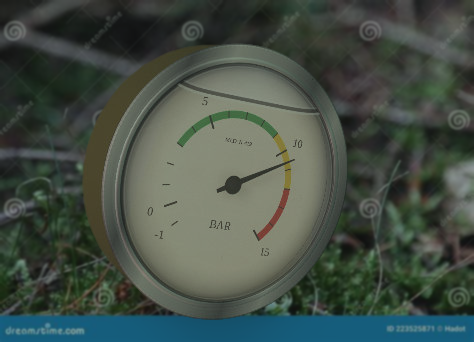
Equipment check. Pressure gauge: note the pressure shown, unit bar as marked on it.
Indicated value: 10.5 bar
